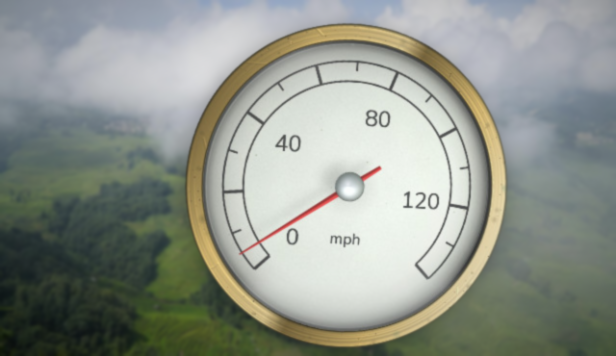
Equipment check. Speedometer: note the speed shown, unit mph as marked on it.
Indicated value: 5 mph
